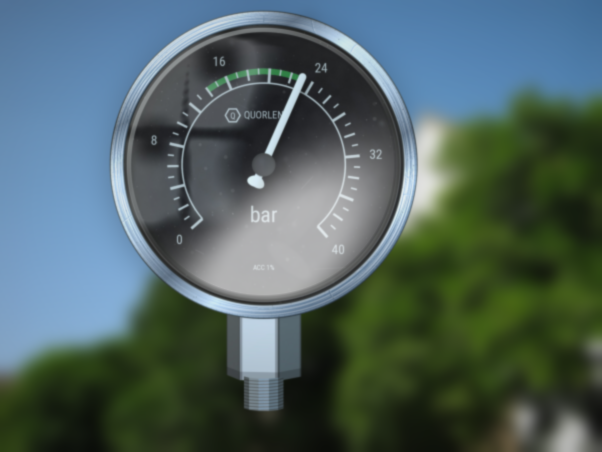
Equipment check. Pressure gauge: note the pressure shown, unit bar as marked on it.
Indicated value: 23 bar
